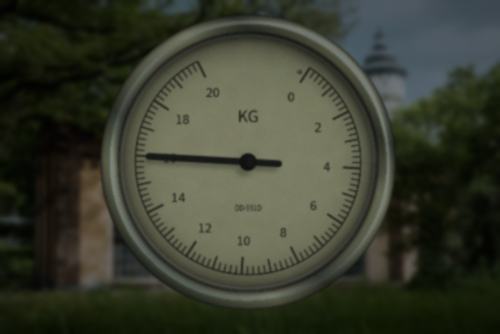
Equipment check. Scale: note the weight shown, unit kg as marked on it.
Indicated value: 16 kg
